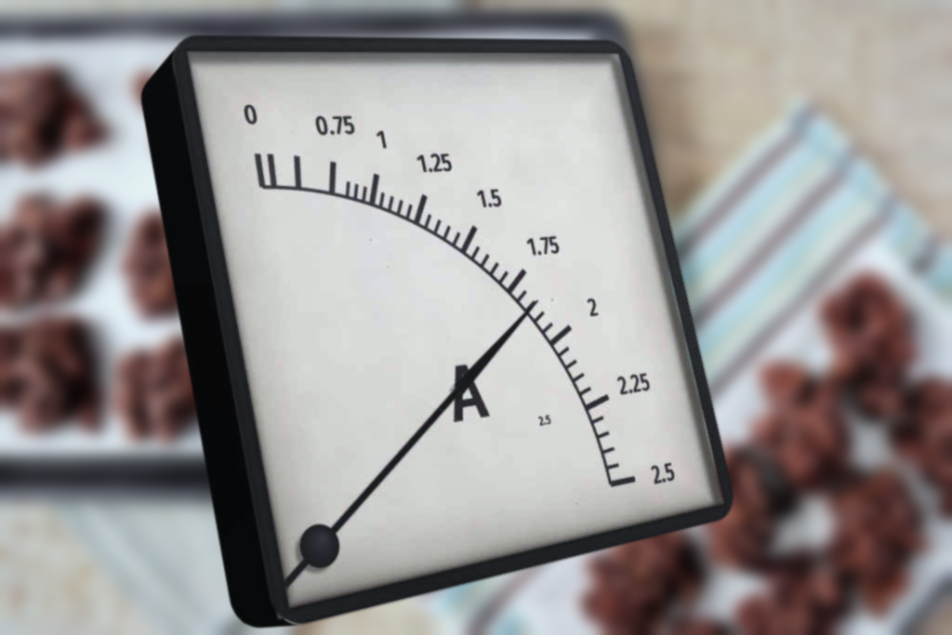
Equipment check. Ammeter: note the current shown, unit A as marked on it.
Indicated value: 1.85 A
